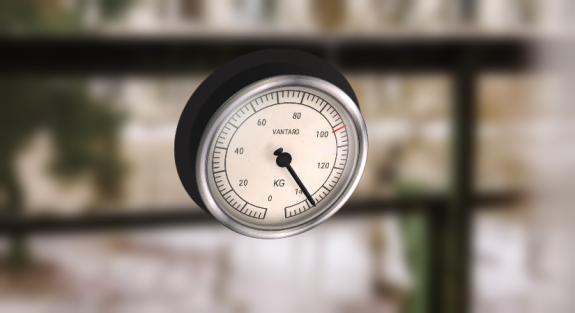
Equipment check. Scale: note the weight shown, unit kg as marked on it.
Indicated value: 138 kg
